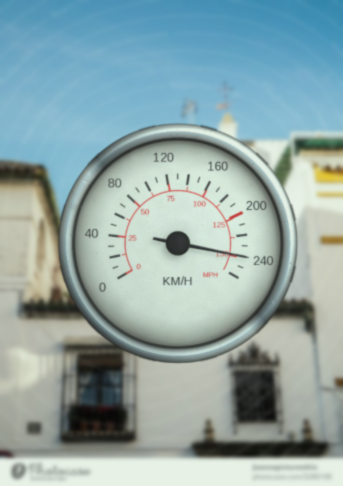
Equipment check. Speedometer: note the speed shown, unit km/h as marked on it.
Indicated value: 240 km/h
